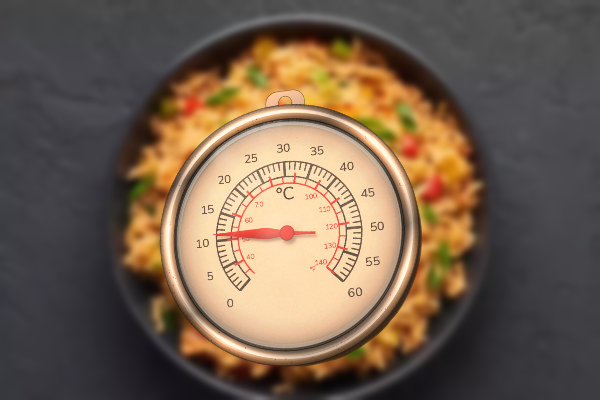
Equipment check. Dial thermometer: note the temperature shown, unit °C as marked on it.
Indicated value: 11 °C
